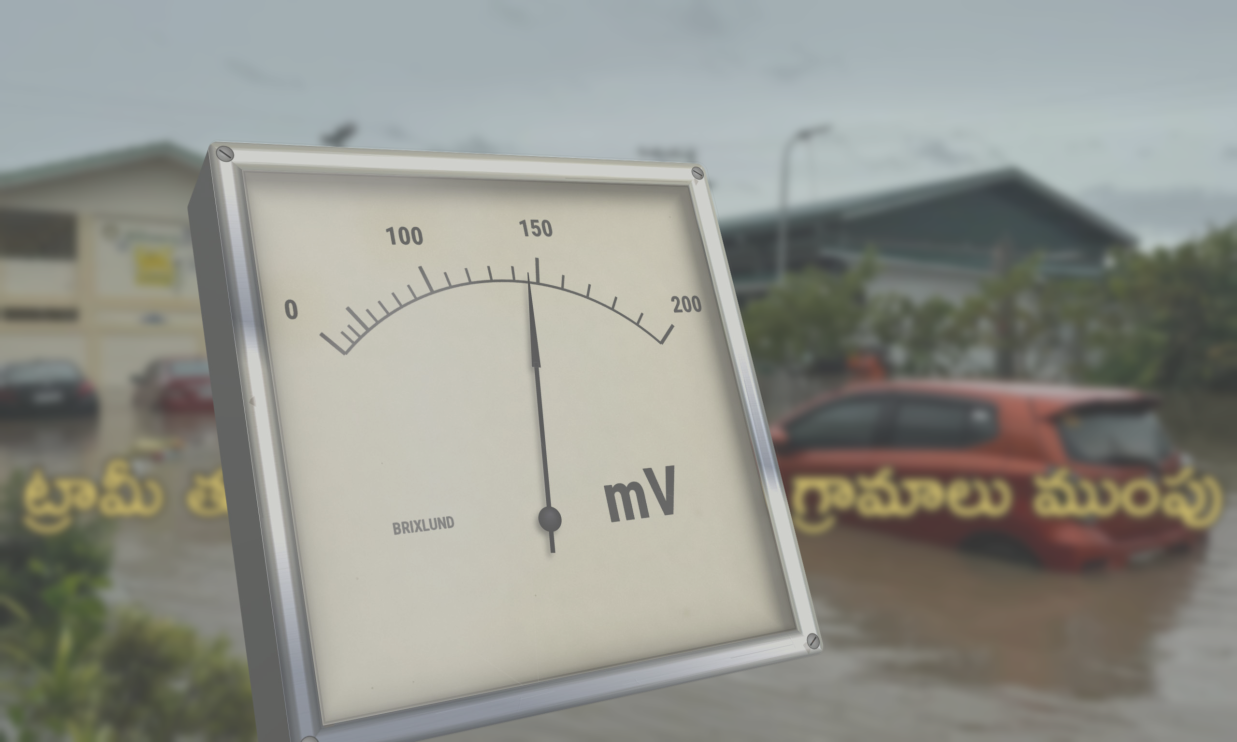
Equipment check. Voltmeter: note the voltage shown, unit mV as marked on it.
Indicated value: 145 mV
